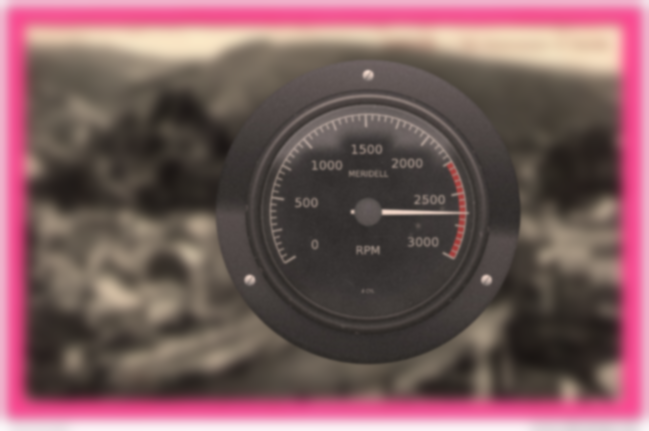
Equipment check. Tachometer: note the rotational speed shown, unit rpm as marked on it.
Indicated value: 2650 rpm
